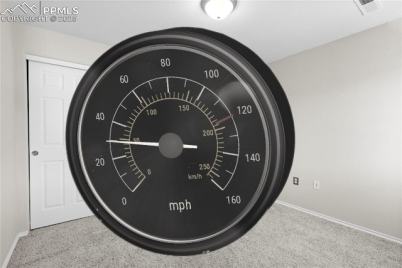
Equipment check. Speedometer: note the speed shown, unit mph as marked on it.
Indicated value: 30 mph
